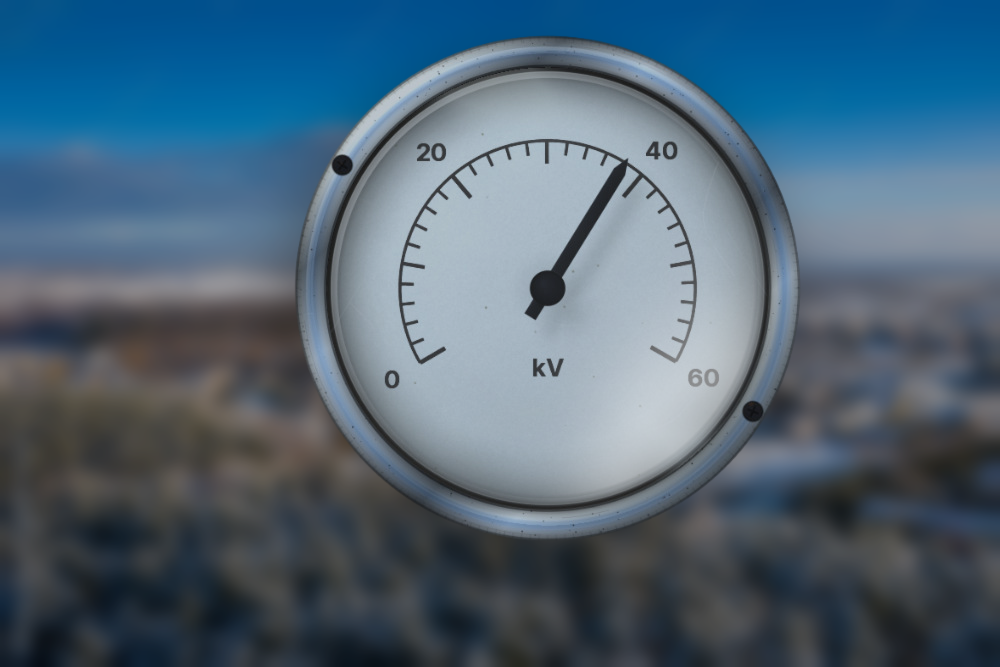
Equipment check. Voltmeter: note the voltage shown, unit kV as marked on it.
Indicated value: 38 kV
